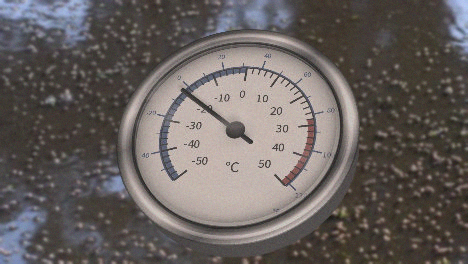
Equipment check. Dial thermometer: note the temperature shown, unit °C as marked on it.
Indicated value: -20 °C
